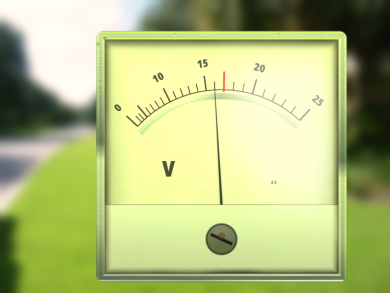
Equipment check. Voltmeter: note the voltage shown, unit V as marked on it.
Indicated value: 16 V
